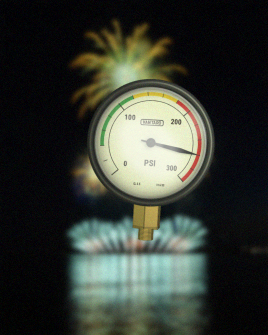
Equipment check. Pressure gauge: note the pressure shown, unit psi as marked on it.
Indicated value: 260 psi
